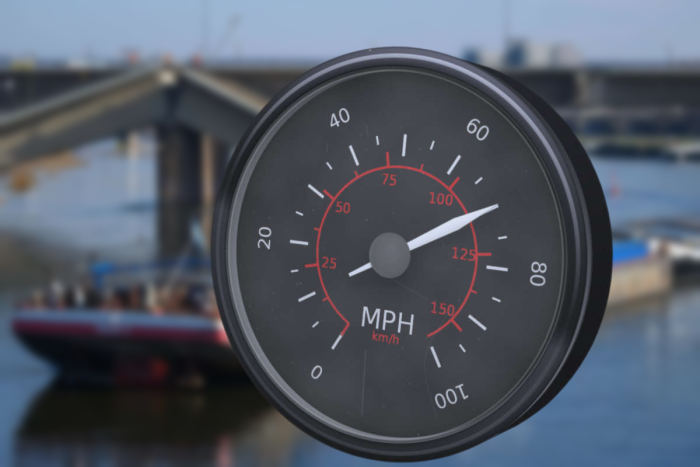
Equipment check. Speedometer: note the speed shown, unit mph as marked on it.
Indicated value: 70 mph
